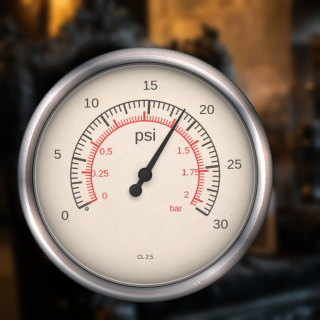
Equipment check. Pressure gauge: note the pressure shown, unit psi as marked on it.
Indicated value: 18.5 psi
